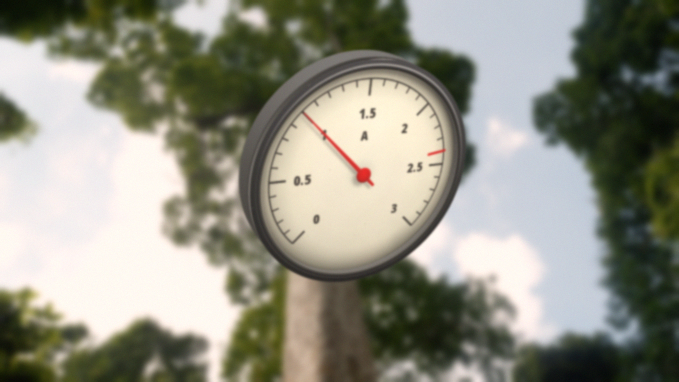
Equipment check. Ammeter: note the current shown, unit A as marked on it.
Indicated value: 1 A
